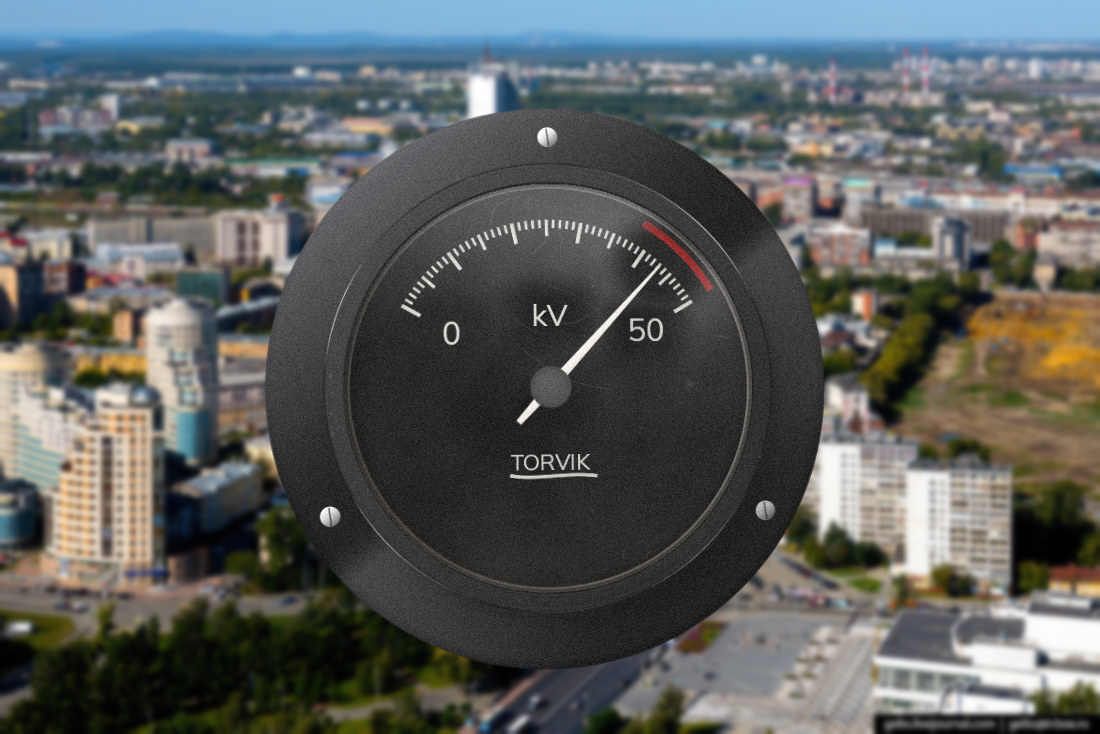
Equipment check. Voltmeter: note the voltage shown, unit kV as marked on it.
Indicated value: 43 kV
